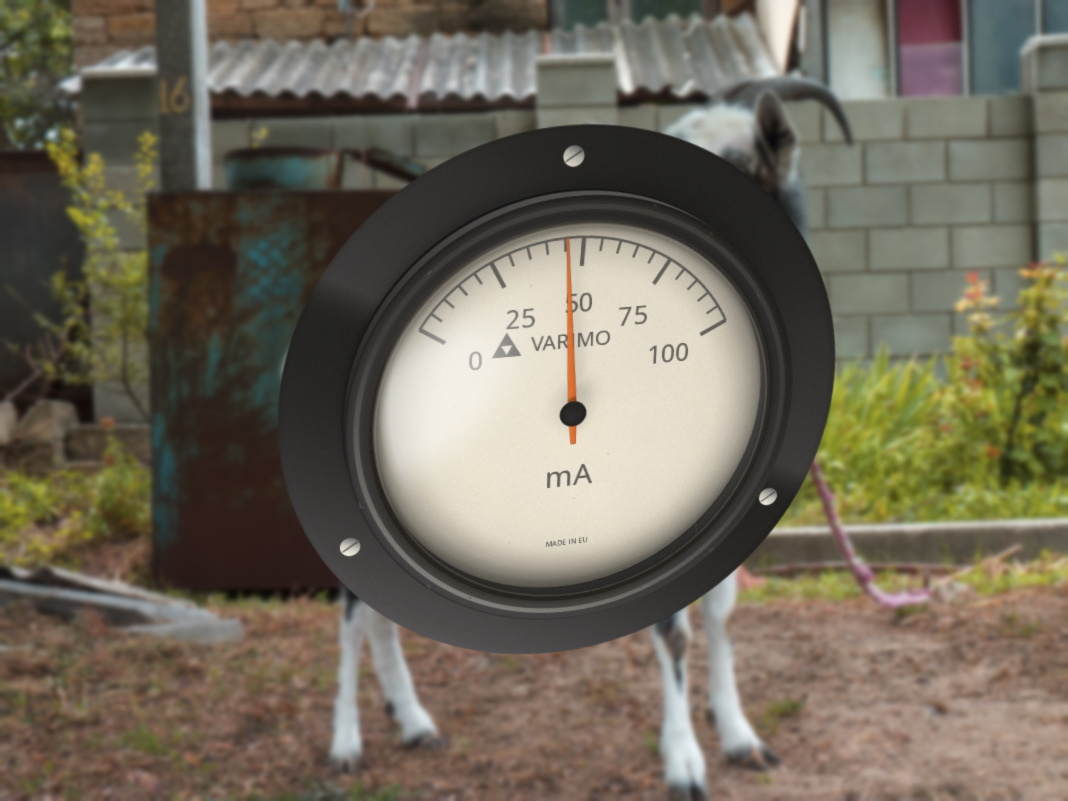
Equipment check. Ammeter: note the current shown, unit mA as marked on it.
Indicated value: 45 mA
